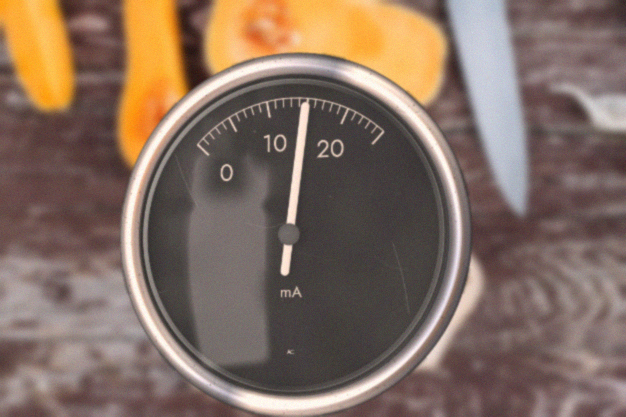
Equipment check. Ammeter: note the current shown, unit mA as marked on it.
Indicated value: 15 mA
